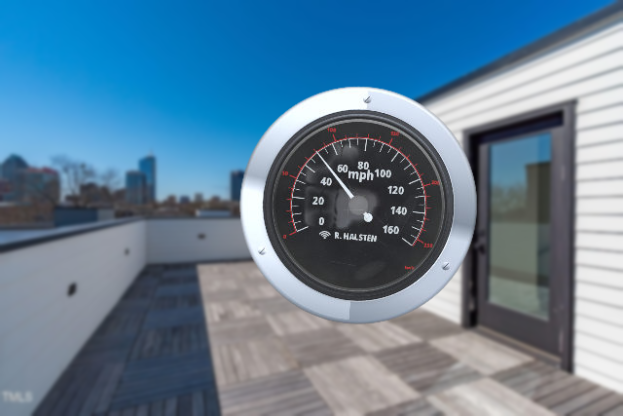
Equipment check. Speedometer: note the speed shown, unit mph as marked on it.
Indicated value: 50 mph
